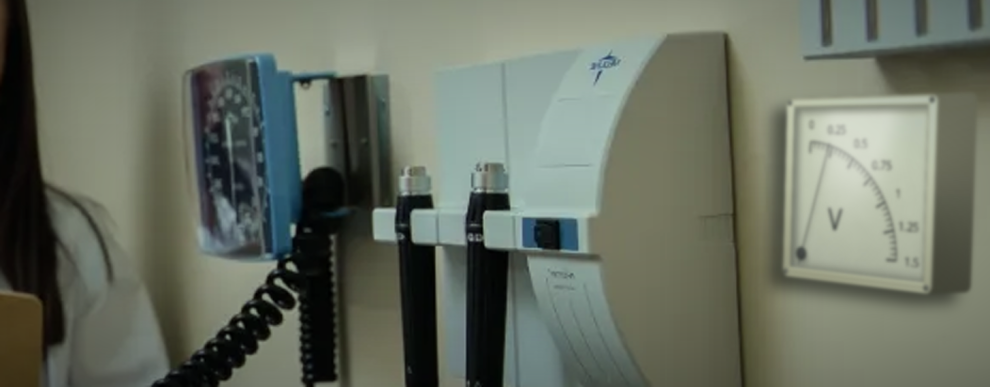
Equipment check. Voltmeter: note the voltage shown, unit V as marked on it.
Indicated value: 0.25 V
